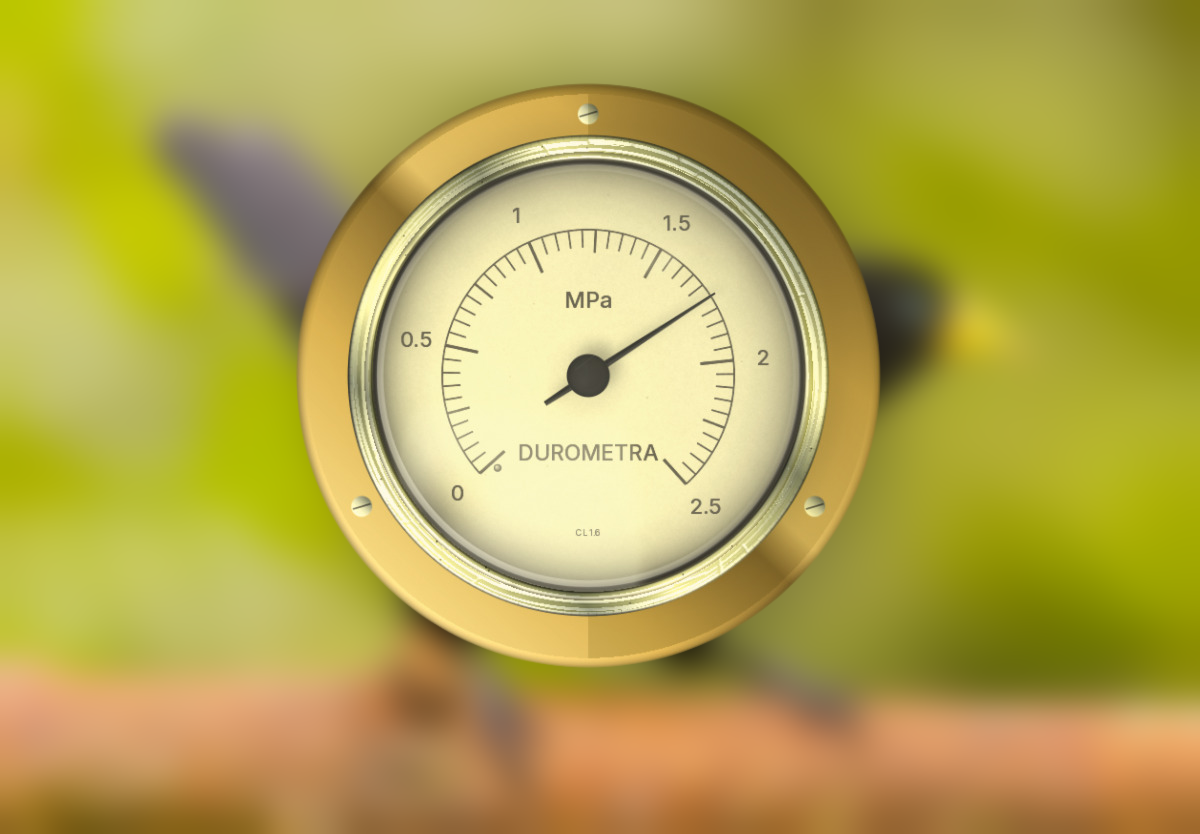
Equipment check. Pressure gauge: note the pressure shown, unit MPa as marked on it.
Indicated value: 1.75 MPa
